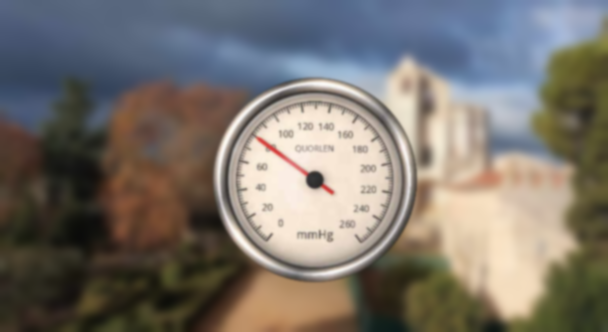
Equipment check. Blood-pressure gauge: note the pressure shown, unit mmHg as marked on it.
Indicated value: 80 mmHg
